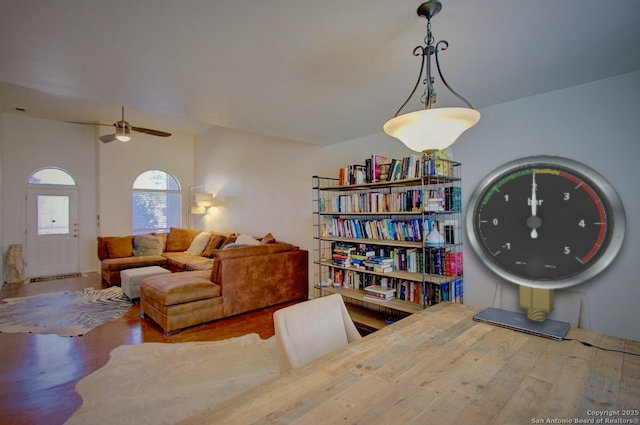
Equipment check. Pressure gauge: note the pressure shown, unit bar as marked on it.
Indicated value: 2 bar
